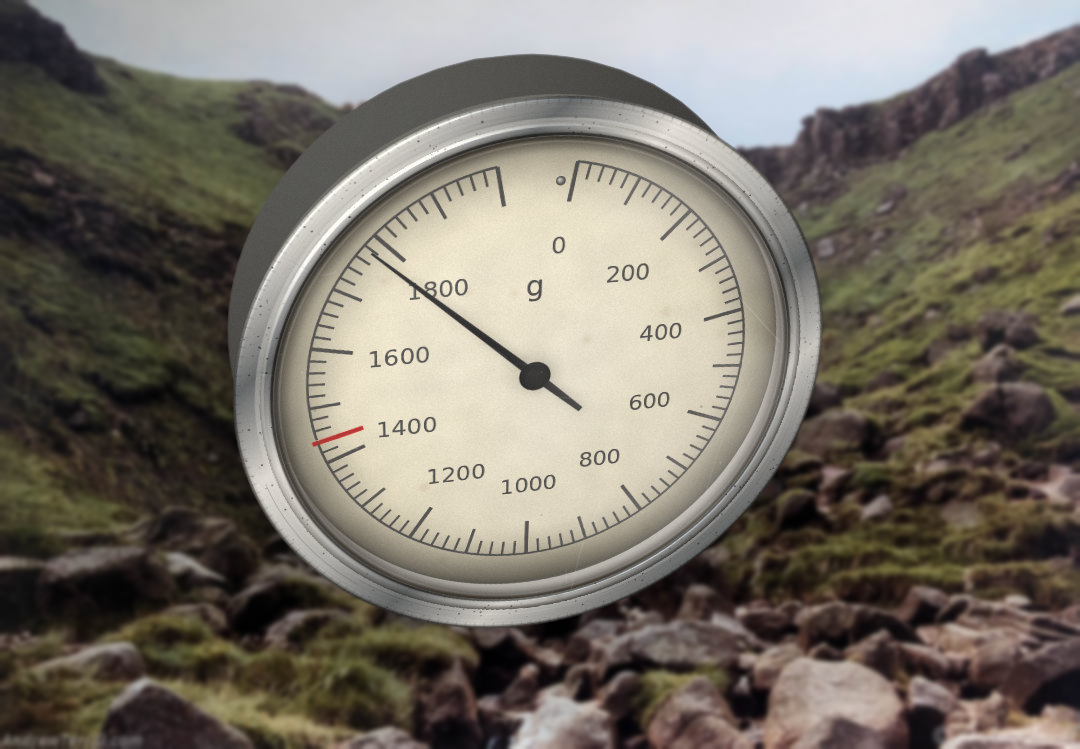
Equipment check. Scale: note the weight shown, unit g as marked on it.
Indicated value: 1780 g
